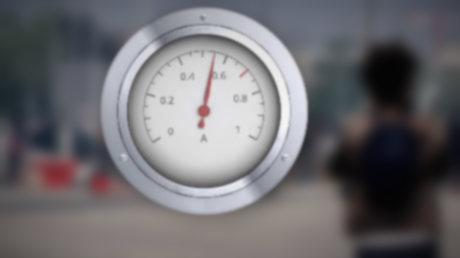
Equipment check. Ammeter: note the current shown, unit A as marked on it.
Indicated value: 0.55 A
